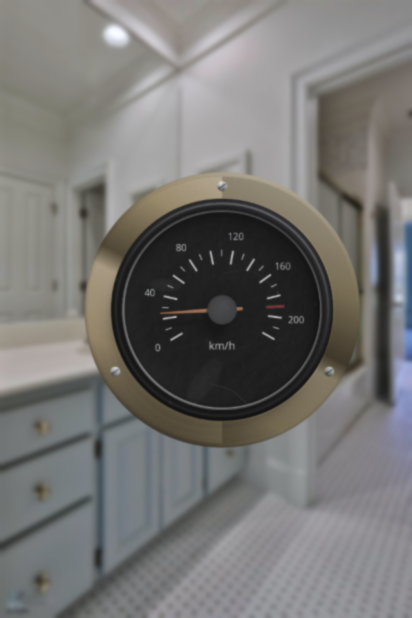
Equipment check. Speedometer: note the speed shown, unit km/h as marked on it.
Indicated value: 25 km/h
